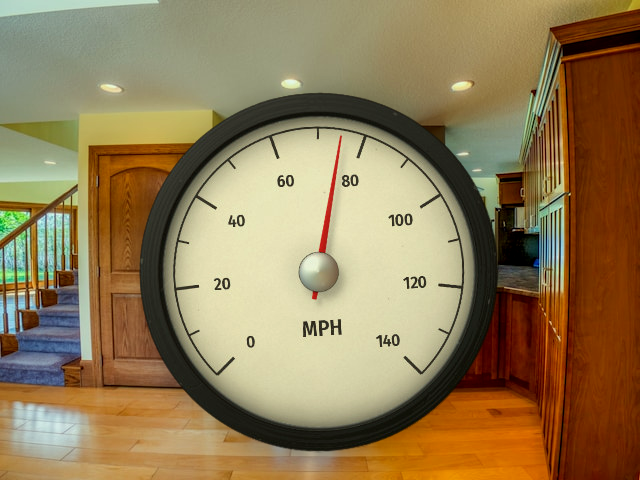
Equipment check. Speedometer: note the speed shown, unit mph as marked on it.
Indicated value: 75 mph
